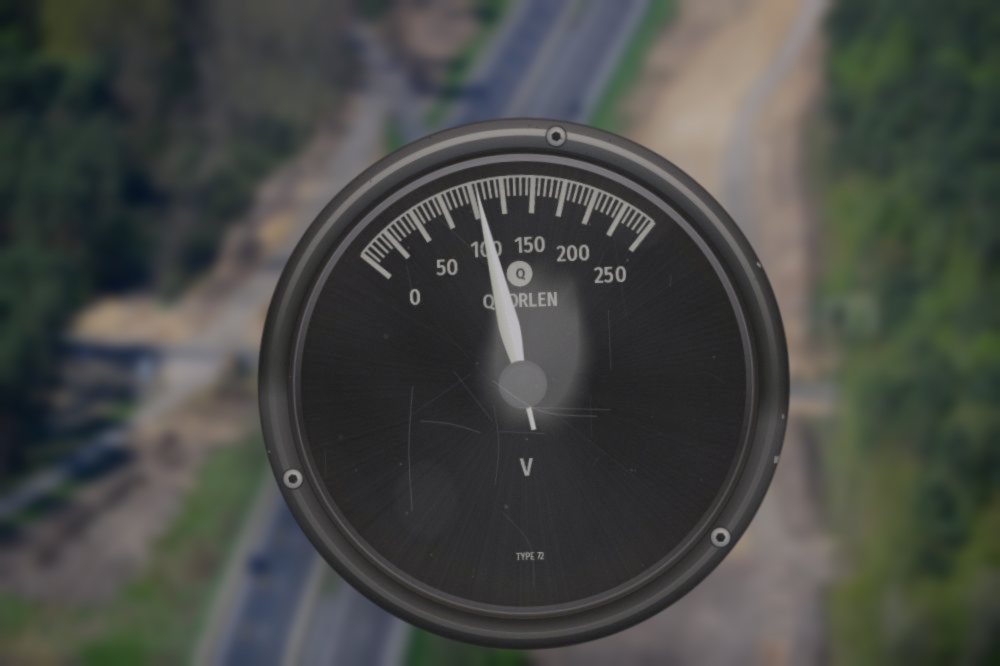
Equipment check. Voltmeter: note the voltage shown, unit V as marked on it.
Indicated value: 105 V
